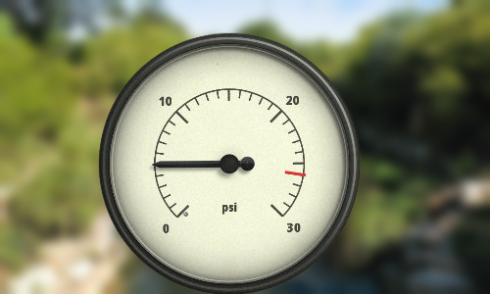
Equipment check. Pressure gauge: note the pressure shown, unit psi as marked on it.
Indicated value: 5 psi
